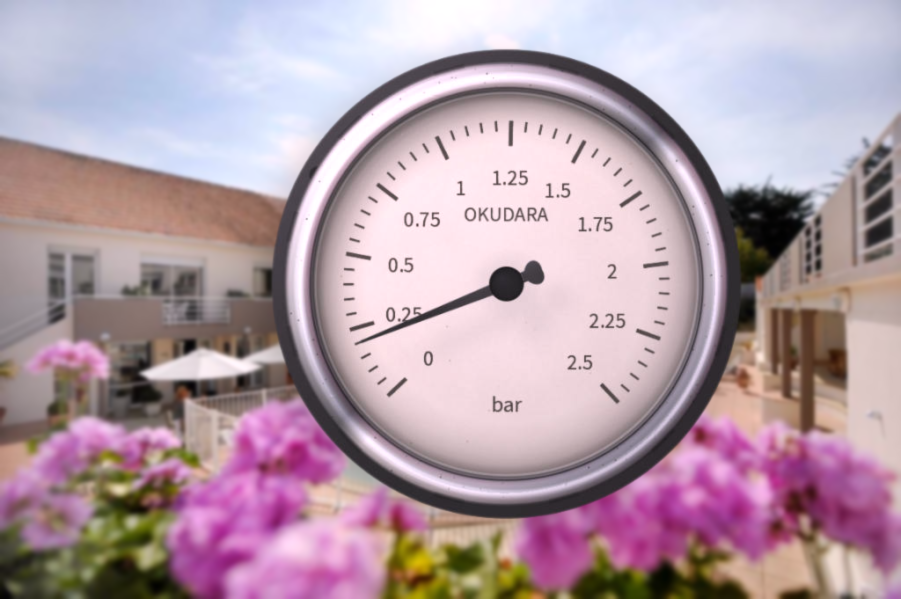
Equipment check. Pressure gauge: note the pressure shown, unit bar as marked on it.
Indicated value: 0.2 bar
